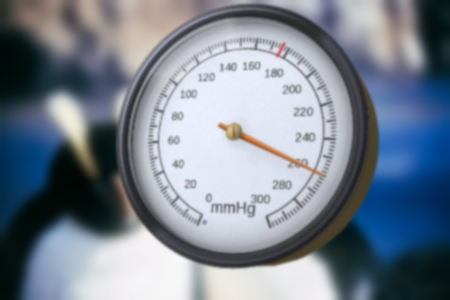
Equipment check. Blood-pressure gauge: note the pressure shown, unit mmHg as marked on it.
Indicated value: 260 mmHg
